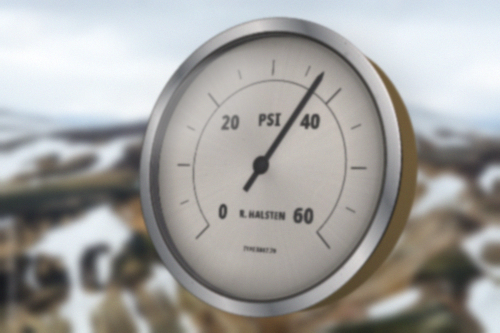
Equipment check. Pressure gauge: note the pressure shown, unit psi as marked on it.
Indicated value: 37.5 psi
